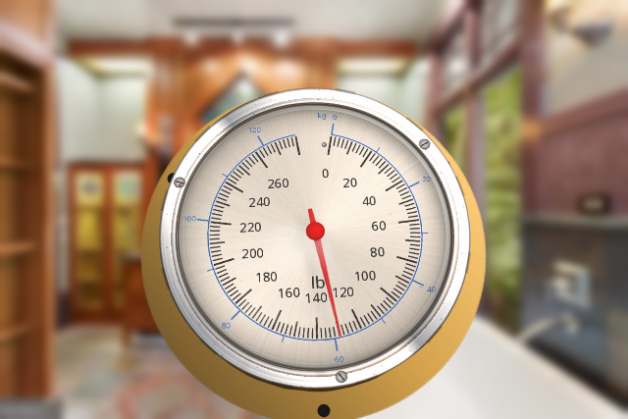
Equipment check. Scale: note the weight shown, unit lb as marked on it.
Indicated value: 130 lb
